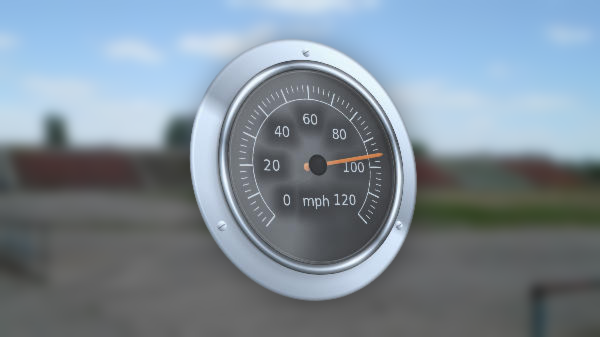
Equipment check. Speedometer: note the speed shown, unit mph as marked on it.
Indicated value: 96 mph
